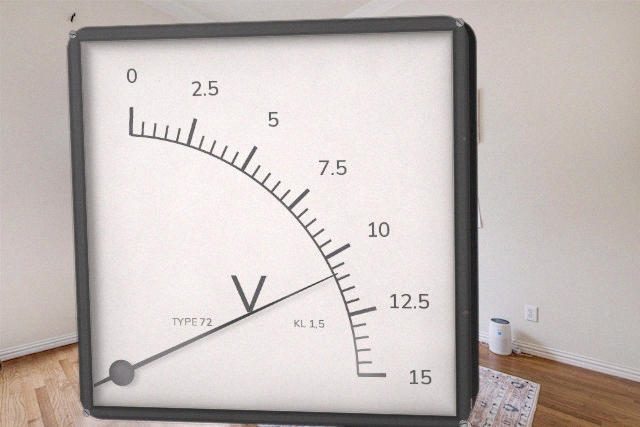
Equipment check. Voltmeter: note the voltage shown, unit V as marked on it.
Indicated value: 10.75 V
